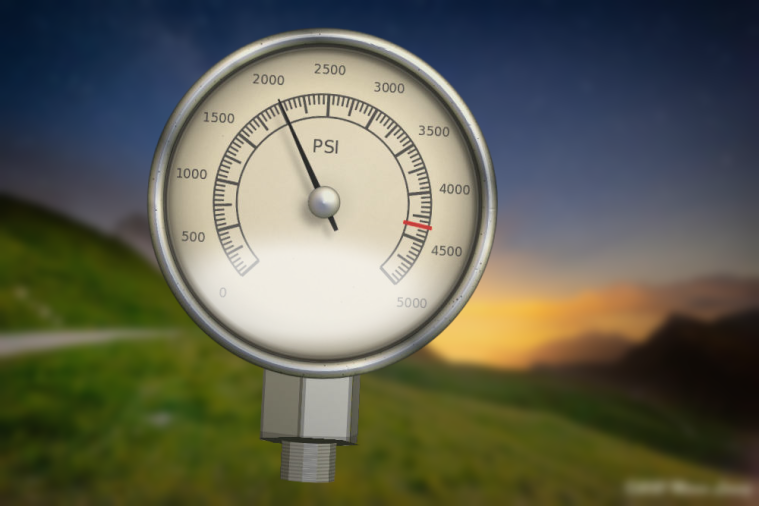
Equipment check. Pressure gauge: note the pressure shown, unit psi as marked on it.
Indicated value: 2000 psi
